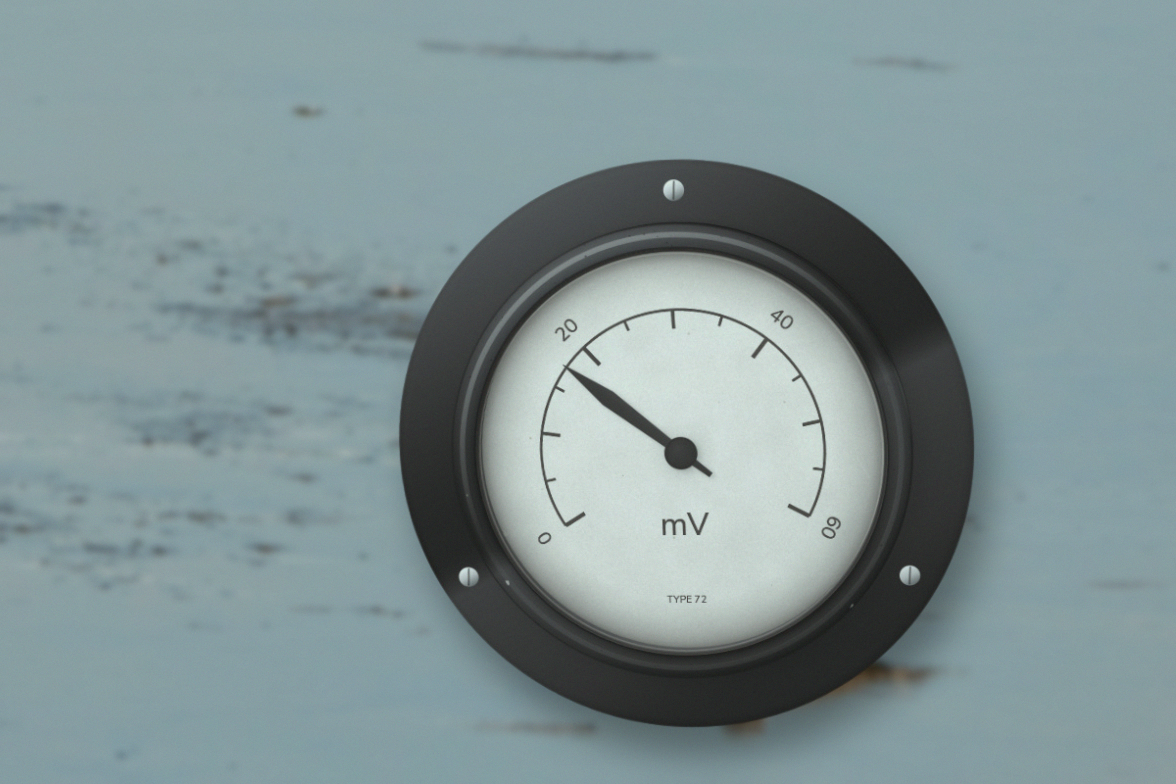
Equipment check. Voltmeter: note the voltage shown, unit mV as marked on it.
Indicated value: 17.5 mV
